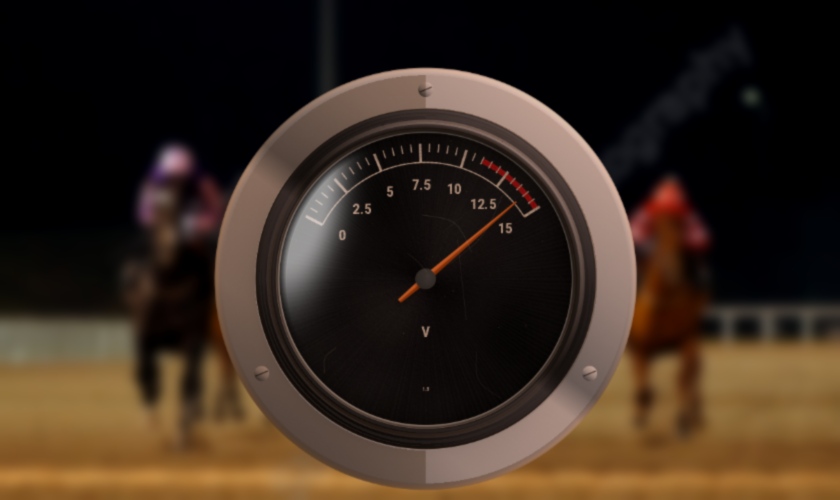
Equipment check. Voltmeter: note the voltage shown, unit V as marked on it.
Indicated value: 14 V
